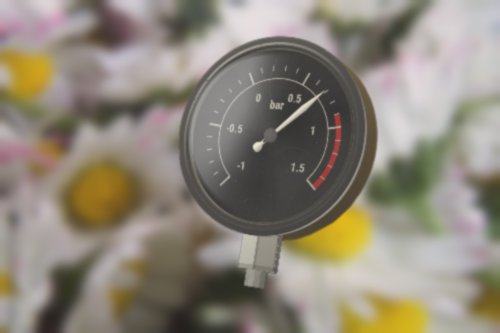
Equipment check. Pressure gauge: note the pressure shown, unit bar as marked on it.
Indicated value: 0.7 bar
